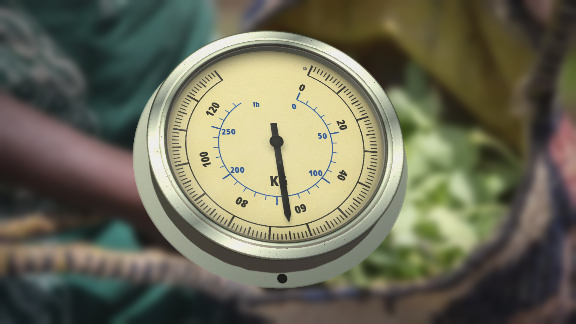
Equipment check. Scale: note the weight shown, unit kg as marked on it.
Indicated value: 65 kg
